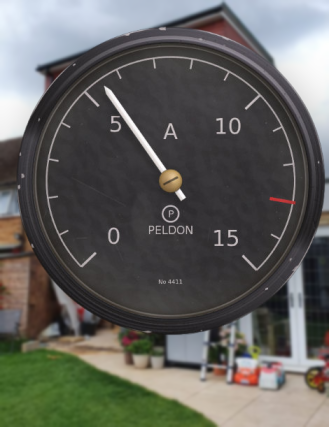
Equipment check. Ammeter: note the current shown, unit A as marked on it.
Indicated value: 5.5 A
